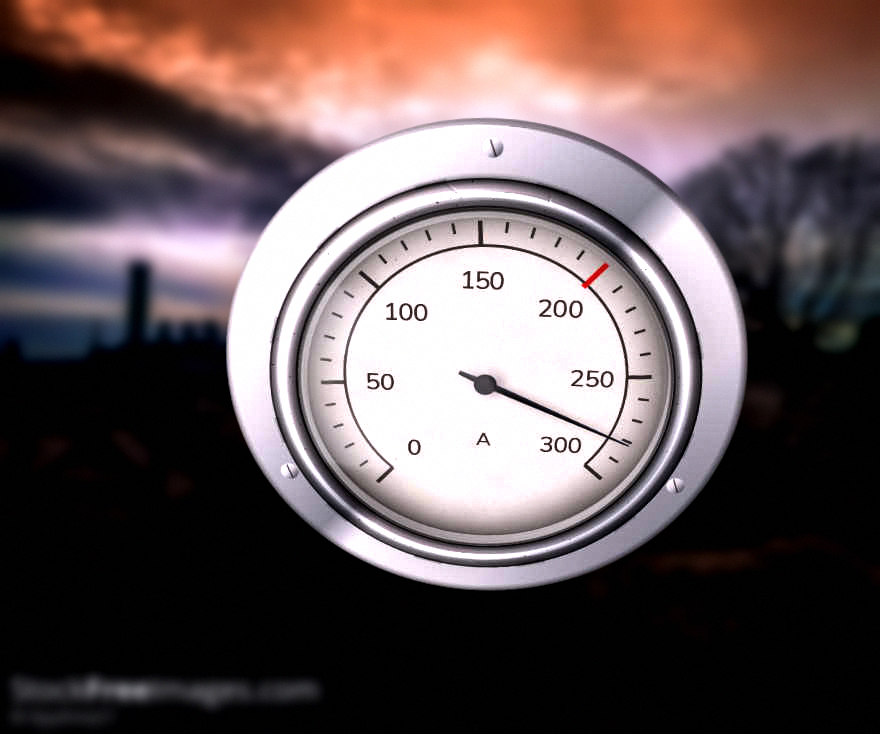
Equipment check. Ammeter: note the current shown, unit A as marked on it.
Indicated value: 280 A
